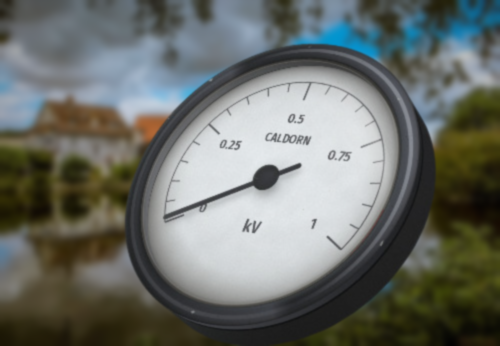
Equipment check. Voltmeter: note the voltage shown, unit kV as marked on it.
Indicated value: 0 kV
